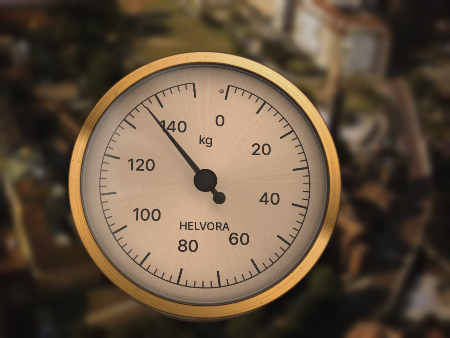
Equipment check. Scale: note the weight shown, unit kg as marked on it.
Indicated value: 136 kg
